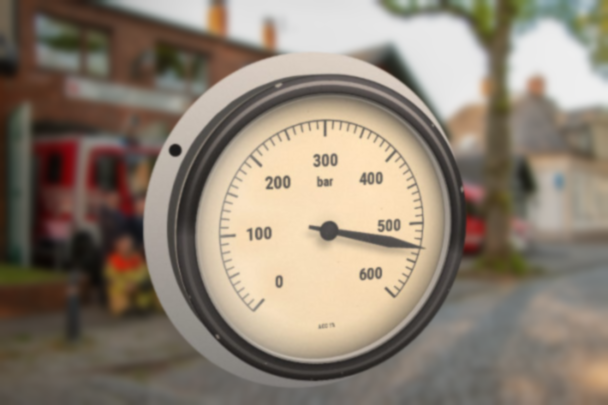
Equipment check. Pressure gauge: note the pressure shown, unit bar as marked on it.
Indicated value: 530 bar
